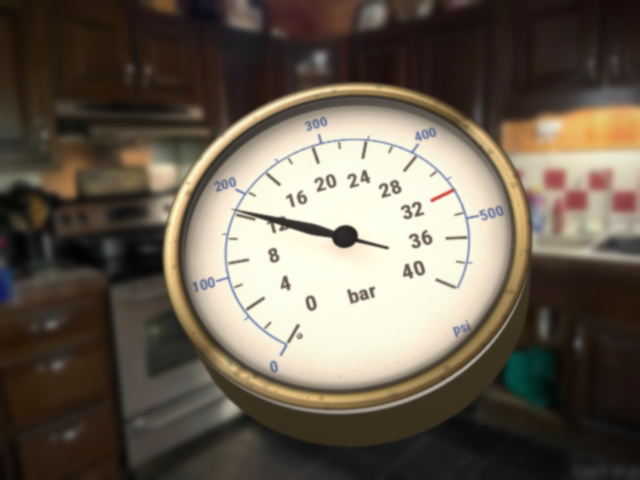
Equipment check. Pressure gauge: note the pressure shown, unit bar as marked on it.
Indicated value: 12 bar
